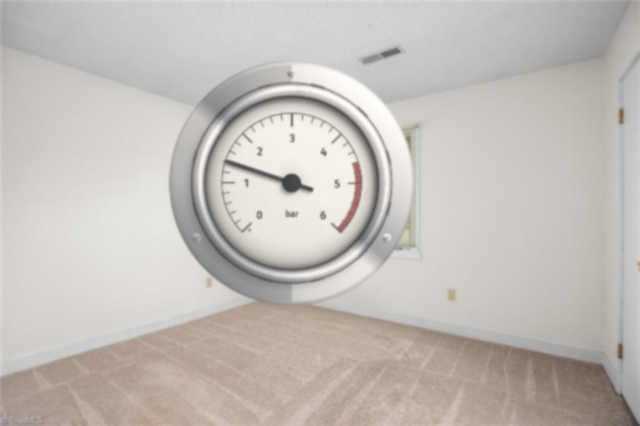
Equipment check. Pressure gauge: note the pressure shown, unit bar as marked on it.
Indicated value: 1.4 bar
